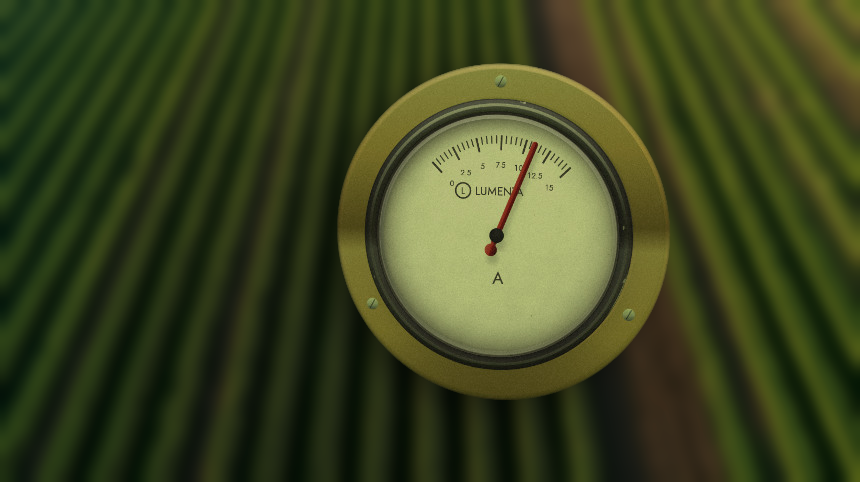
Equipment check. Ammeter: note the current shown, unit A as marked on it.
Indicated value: 11 A
